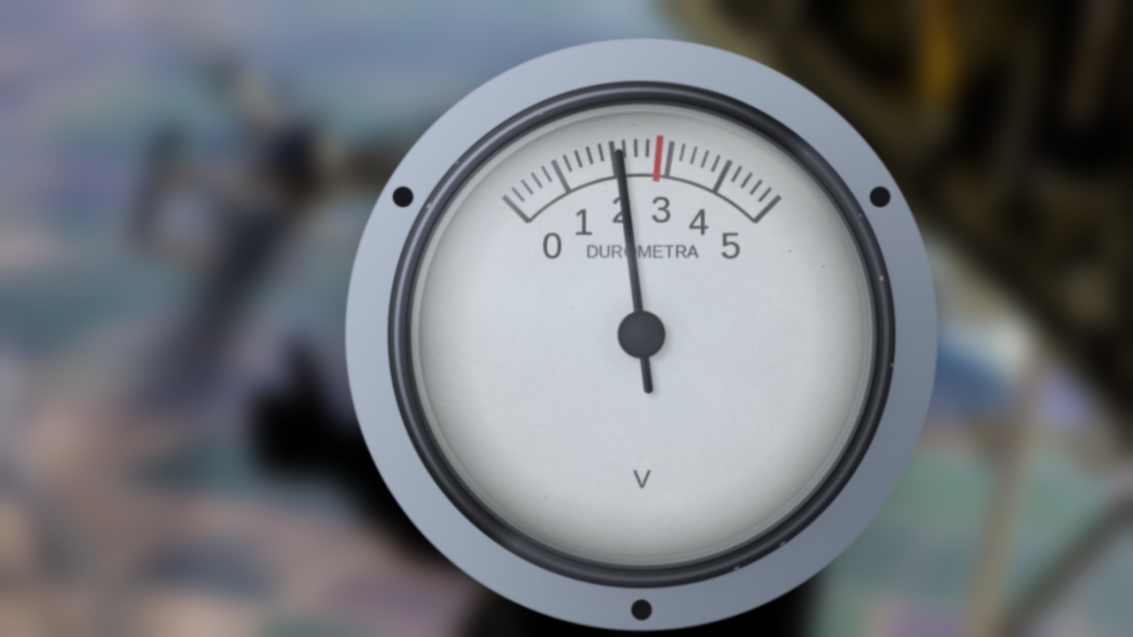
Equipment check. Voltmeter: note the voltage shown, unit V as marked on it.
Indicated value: 2.1 V
